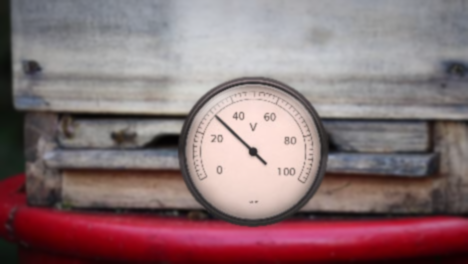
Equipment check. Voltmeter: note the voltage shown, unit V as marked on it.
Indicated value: 30 V
